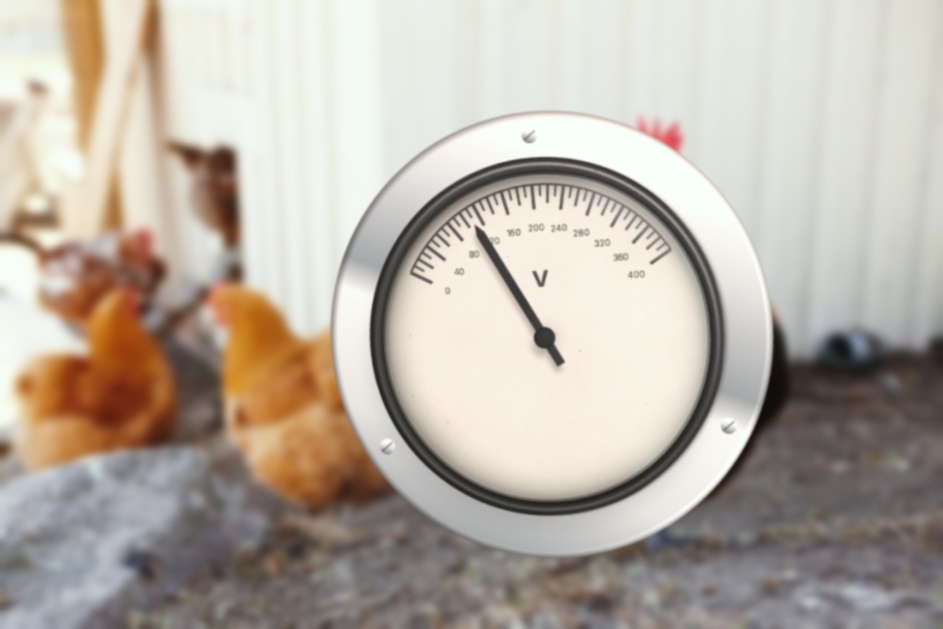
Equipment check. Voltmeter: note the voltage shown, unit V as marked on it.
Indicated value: 110 V
